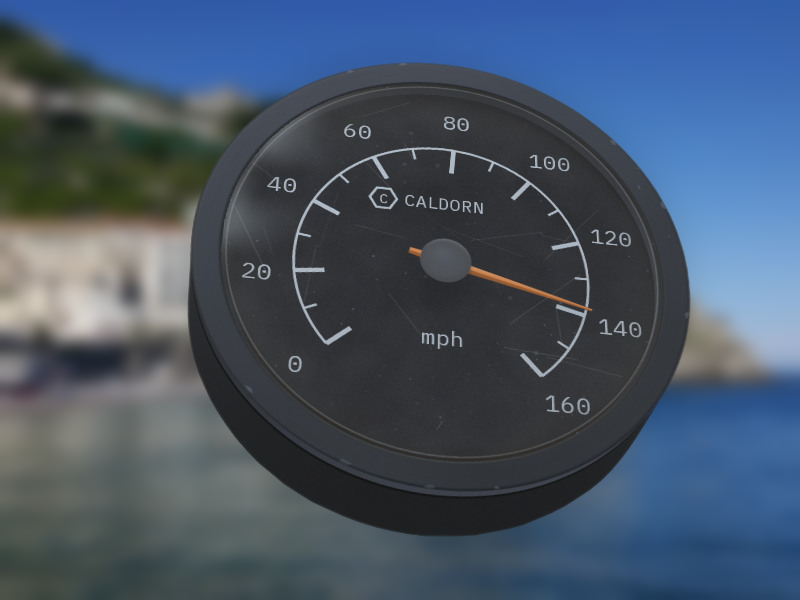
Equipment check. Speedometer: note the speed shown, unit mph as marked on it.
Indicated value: 140 mph
